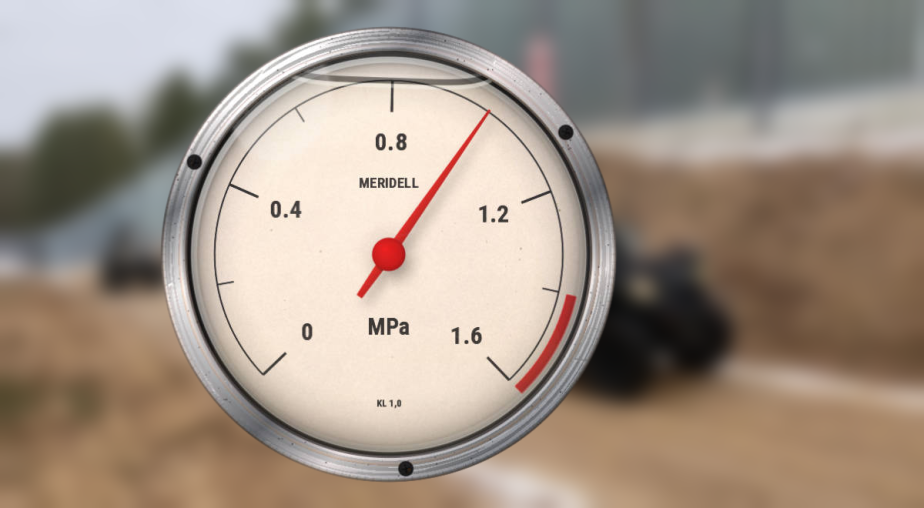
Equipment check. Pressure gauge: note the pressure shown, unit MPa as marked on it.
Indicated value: 1 MPa
